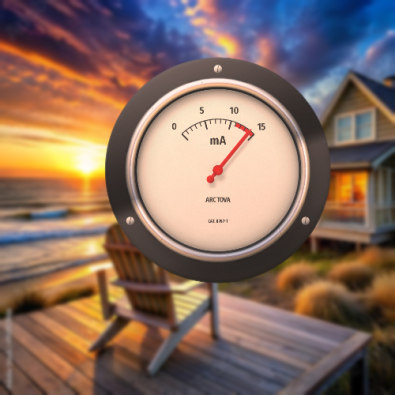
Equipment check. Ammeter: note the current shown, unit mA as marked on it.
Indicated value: 14 mA
